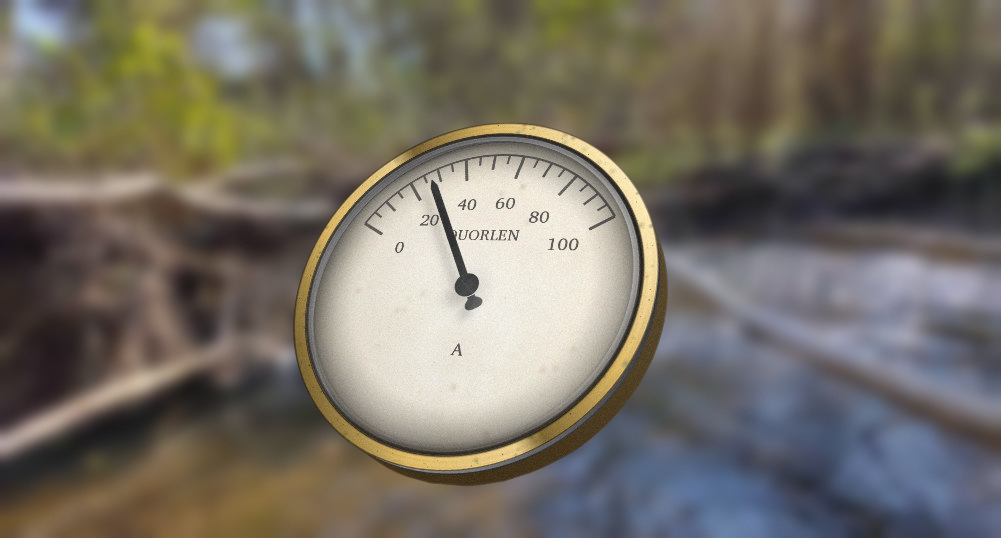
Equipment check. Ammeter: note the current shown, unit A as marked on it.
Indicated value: 27.5 A
